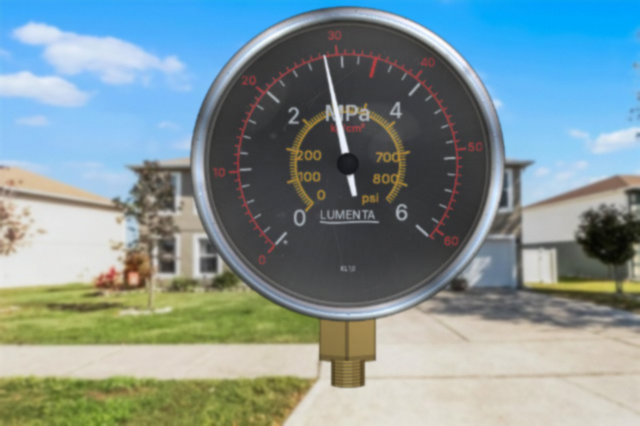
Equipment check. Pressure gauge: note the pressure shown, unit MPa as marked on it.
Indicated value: 2.8 MPa
